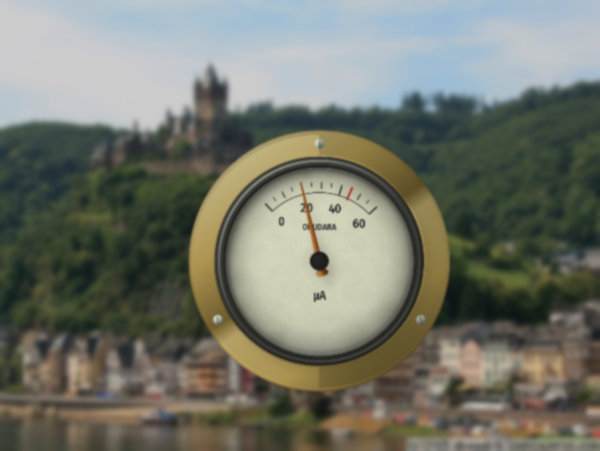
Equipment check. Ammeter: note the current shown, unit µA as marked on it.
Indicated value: 20 µA
